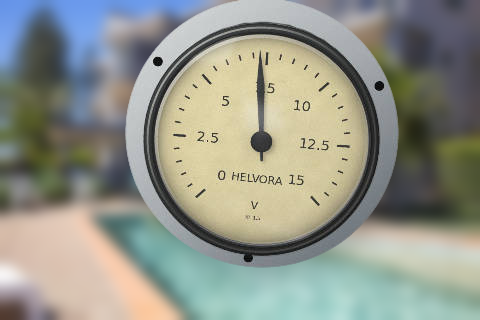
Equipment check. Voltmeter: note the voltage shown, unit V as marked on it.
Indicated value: 7.25 V
